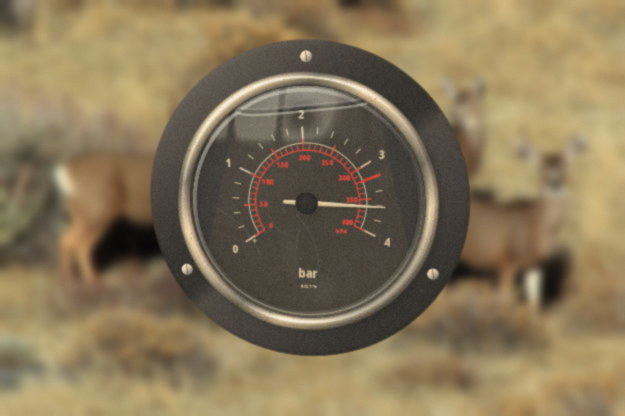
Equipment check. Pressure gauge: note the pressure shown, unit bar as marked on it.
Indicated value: 3.6 bar
